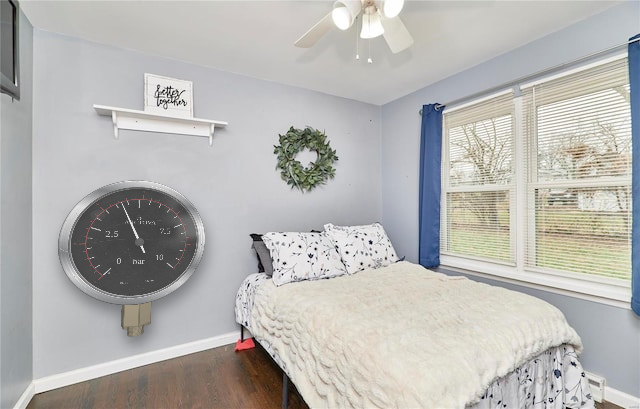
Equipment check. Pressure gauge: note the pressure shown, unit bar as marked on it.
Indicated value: 4.25 bar
